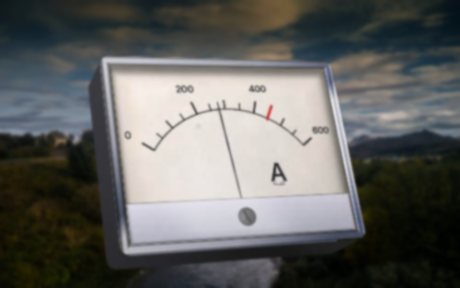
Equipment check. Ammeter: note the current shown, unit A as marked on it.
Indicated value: 275 A
